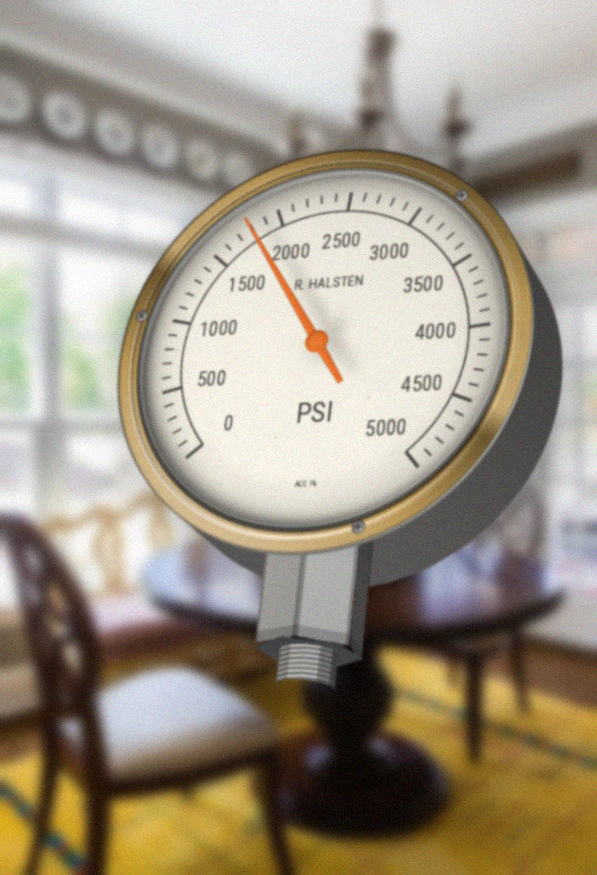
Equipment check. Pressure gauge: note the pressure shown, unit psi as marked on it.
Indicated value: 1800 psi
